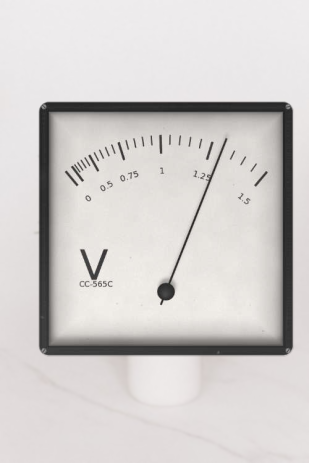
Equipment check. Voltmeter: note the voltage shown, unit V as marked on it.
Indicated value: 1.3 V
